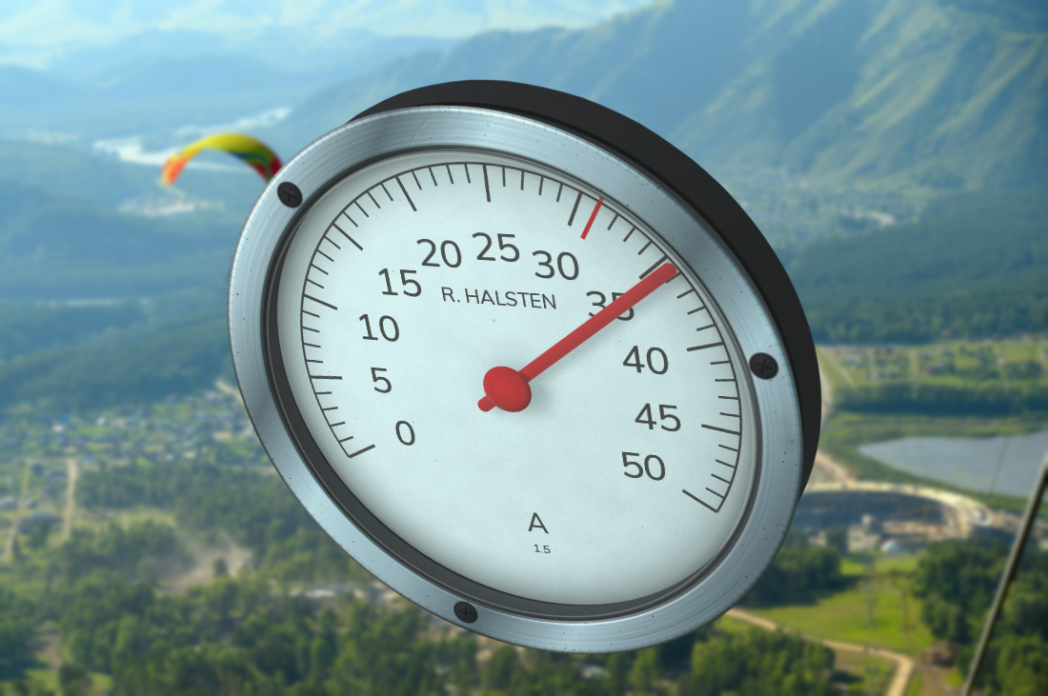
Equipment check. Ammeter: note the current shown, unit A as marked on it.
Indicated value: 35.5 A
